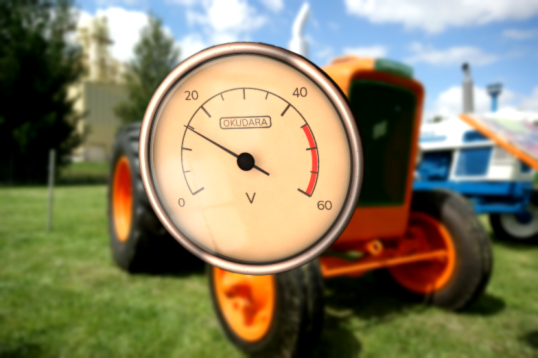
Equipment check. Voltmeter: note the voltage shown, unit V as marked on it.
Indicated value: 15 V
